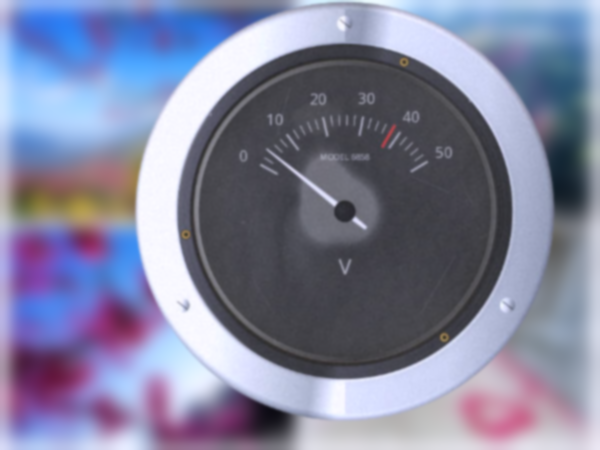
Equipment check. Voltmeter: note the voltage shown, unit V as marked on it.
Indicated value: 4 V
